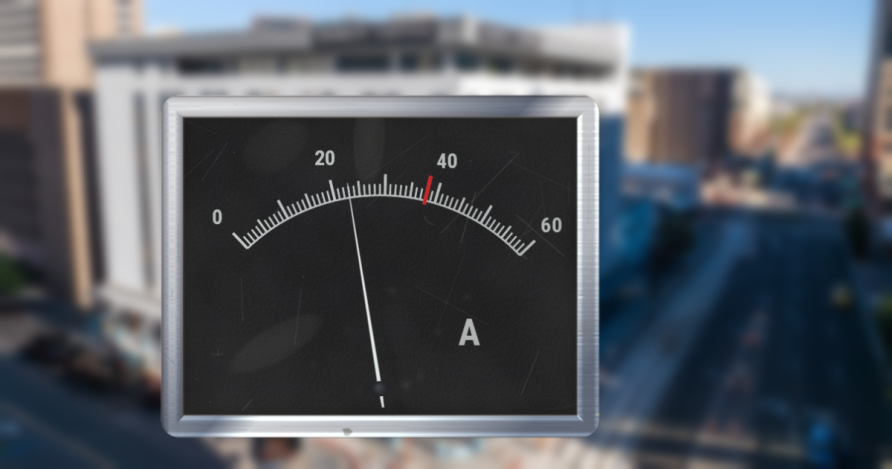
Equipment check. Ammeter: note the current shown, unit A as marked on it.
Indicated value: 23 A
